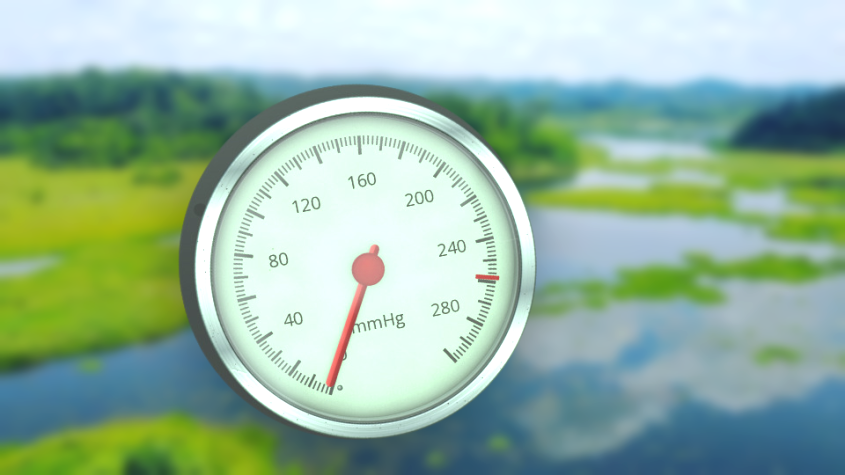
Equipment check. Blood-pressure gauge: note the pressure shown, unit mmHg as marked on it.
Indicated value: 2 mmHg
